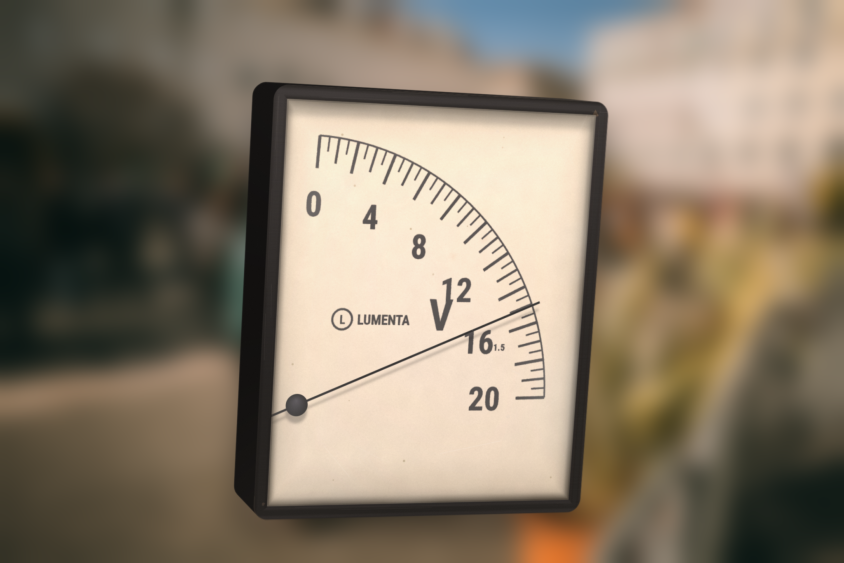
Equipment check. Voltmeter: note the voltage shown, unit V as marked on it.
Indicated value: 15 V
